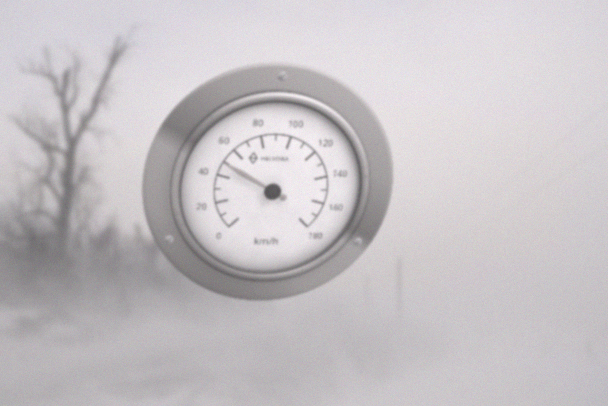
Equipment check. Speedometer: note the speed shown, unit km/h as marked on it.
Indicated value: 50 km/h
